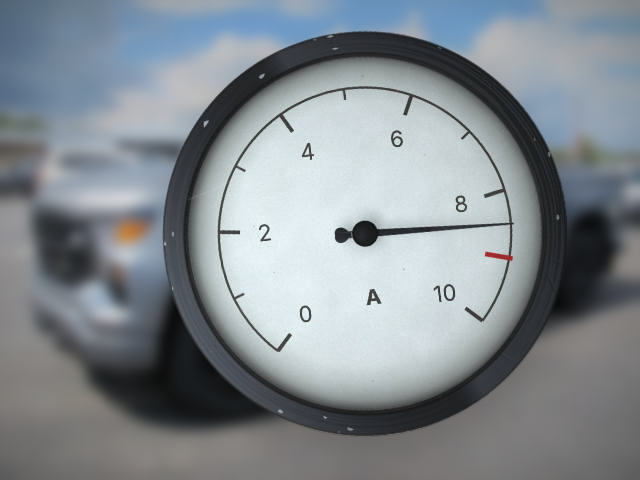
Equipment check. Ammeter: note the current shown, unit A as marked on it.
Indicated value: 8.5 A
